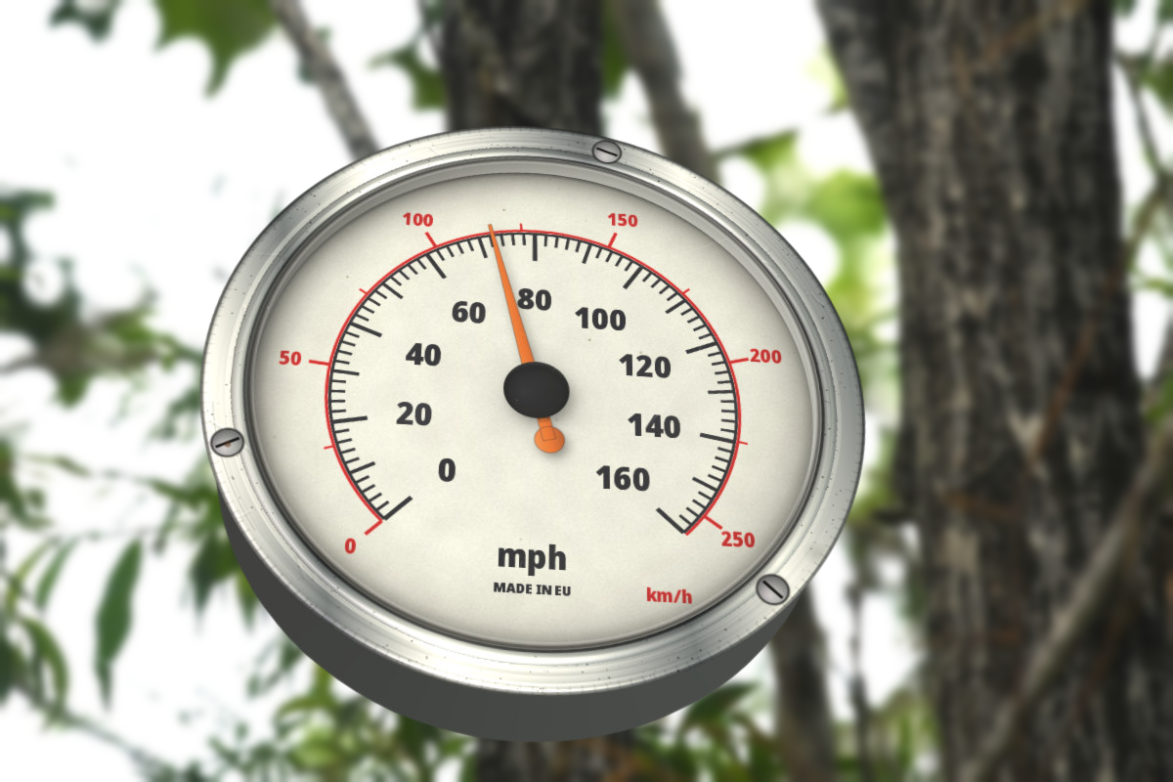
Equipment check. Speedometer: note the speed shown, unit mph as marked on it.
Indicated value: 72 mph
